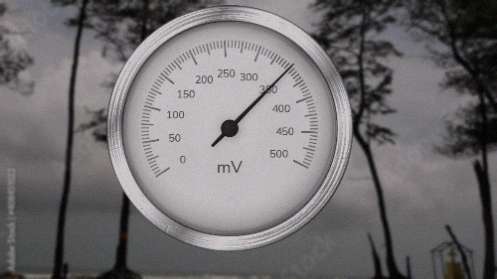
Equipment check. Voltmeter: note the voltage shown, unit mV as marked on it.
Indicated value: 350 mV
